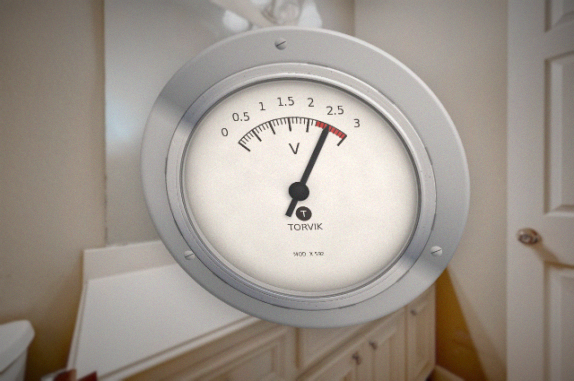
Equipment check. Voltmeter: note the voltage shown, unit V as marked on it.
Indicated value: 2.5 V
